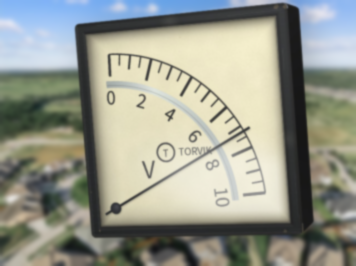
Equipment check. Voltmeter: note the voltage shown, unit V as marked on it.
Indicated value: 7.25 V
